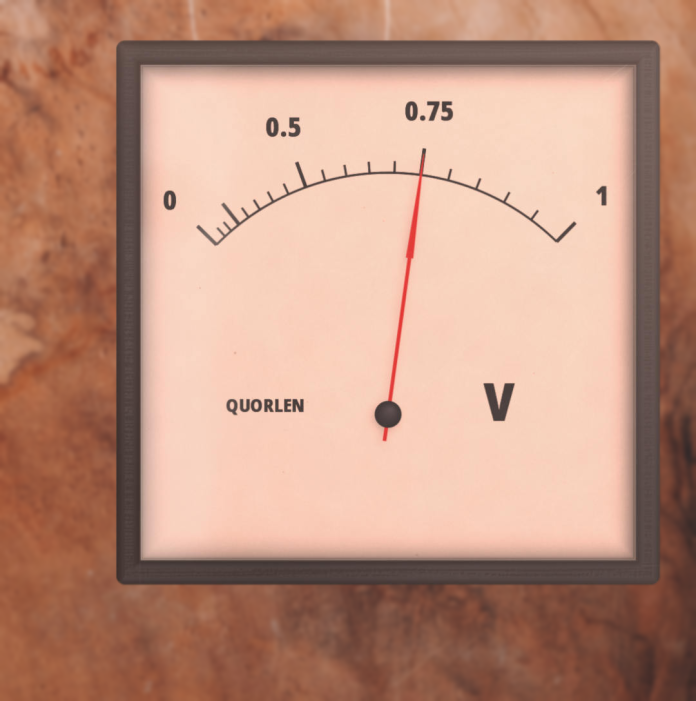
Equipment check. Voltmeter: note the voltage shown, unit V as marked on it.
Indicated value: 0.75 V
